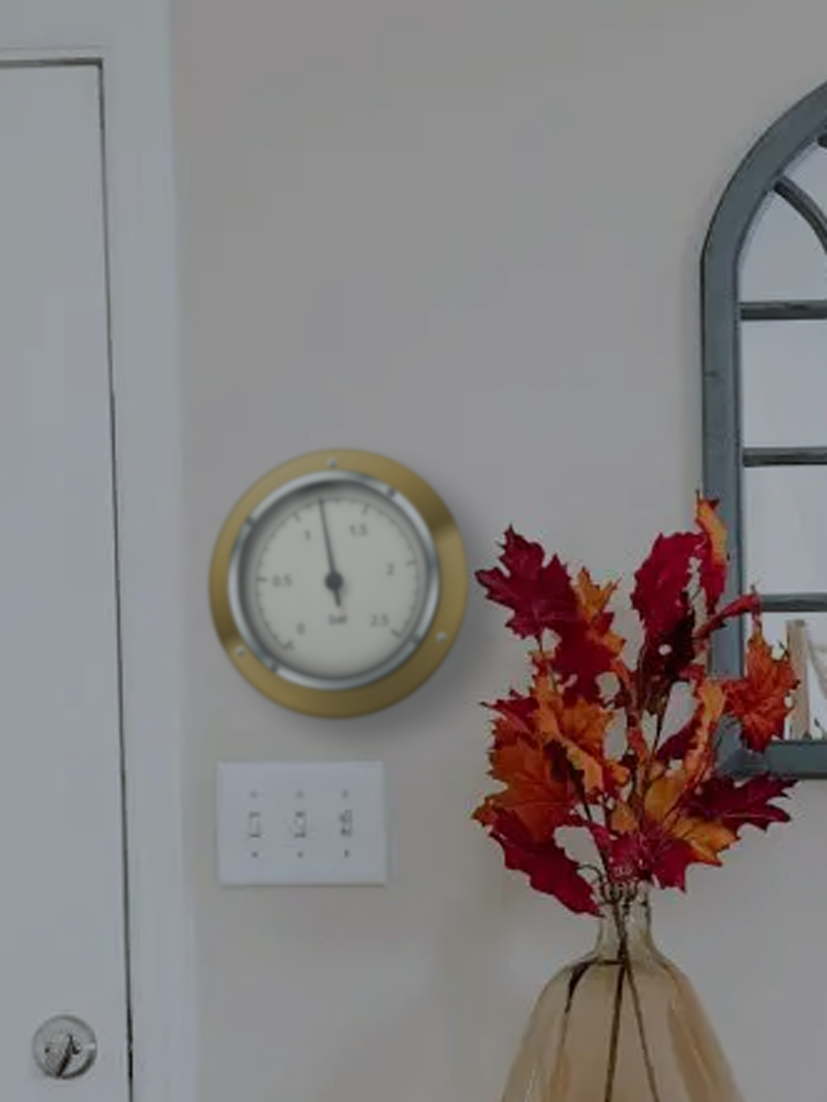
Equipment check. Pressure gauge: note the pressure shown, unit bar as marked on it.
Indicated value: 1.2 bar
